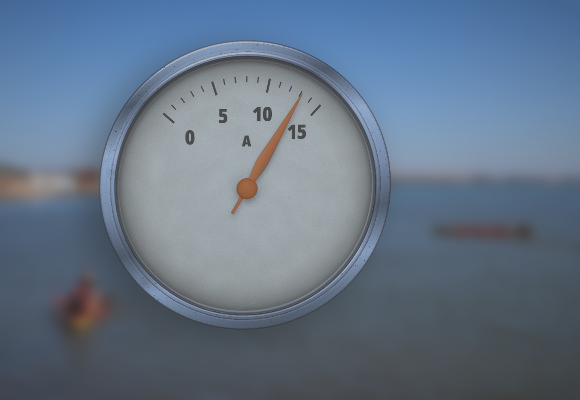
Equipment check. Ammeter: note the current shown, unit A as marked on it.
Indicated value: 13 A
